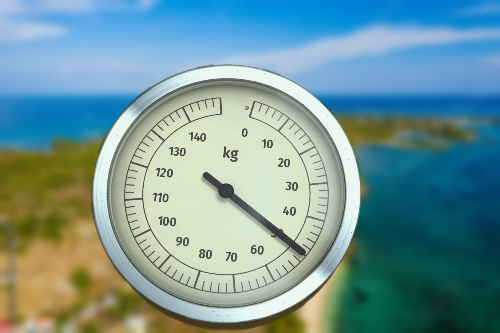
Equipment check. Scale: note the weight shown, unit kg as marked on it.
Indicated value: 50 kg
